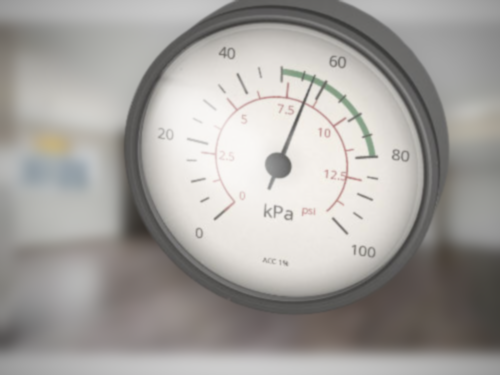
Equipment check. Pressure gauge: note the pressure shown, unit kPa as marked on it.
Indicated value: 57.5 kPa
